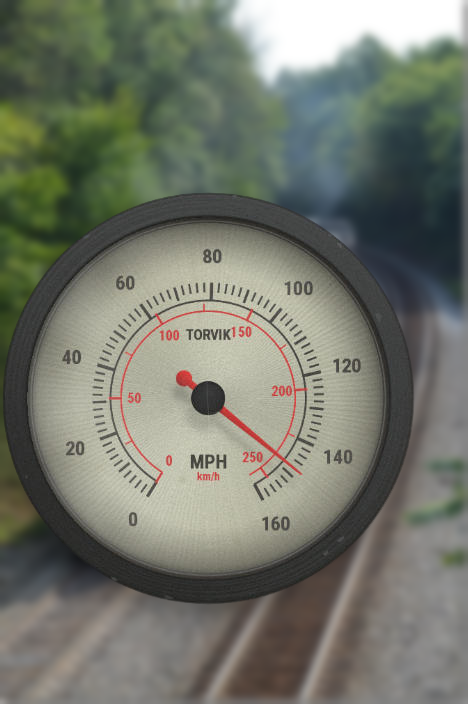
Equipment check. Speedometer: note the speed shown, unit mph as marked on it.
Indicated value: 148 mph
